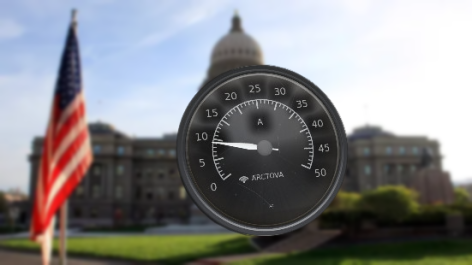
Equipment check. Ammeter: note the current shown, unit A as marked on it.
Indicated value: 9 A
